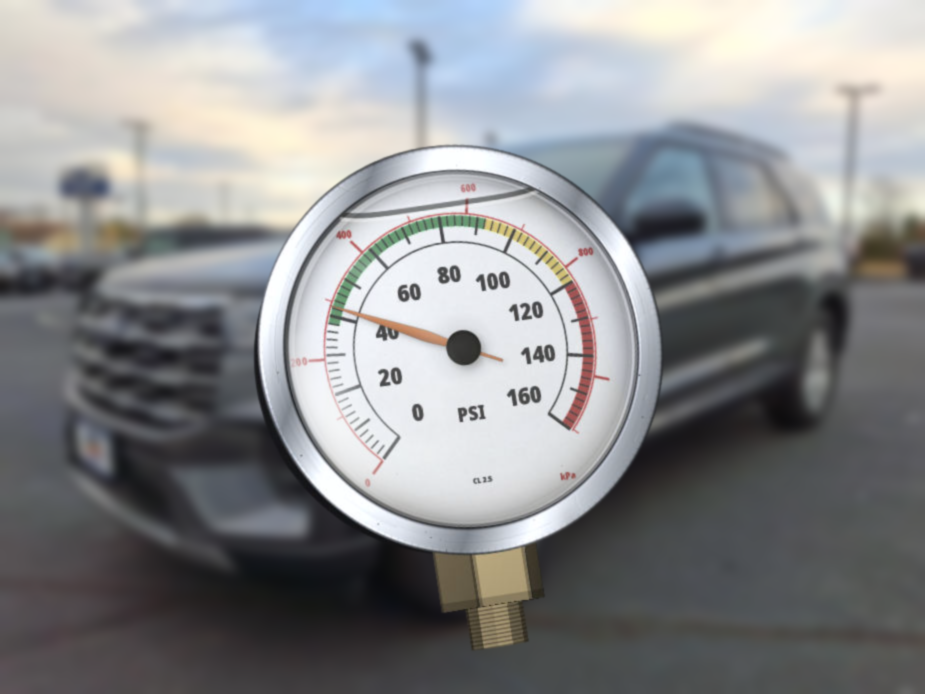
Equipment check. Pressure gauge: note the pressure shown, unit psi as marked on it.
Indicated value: 42 psi
